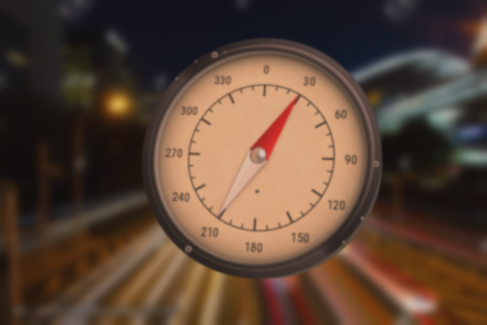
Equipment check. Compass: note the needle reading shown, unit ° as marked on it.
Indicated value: 30 °
